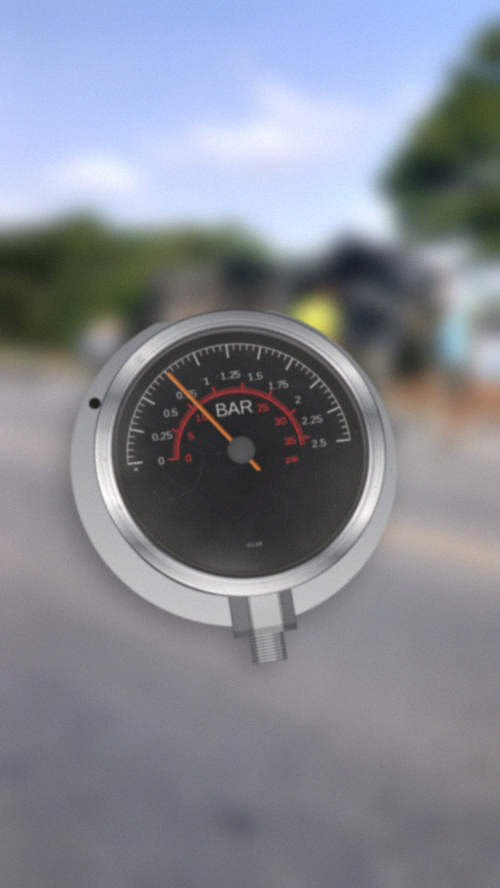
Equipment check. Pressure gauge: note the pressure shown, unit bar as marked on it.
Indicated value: 0.75 bar
